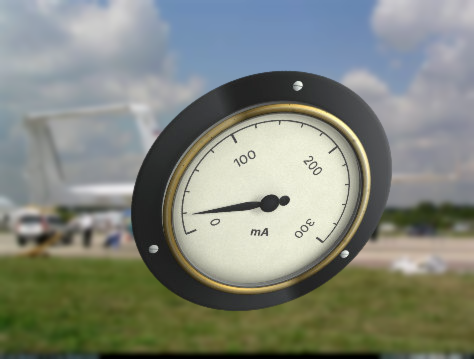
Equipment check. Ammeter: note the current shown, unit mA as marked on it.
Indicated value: 20 mA
